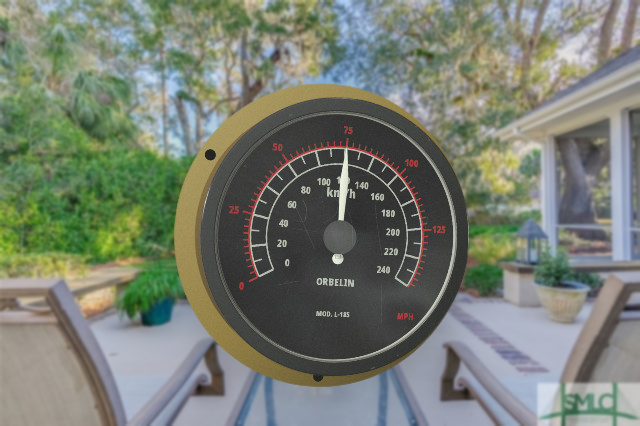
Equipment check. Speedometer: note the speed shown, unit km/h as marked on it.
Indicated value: 120 km/h
